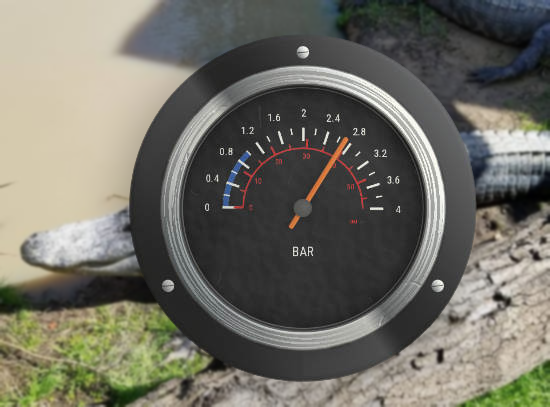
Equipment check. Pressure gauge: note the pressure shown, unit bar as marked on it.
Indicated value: 2.7 bar
